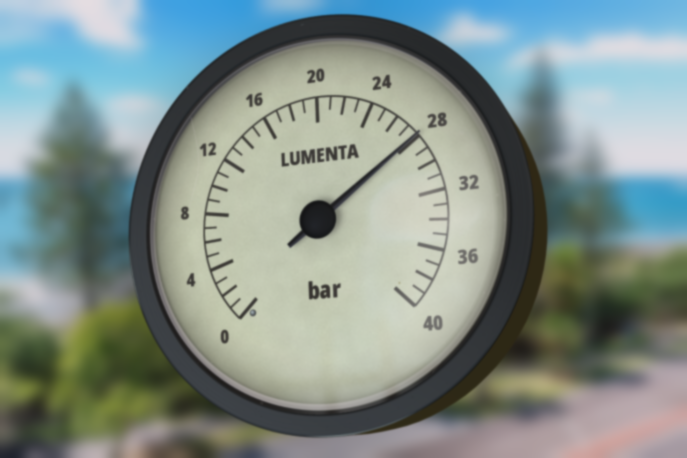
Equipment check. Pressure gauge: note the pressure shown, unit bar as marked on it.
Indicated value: 28 bar
